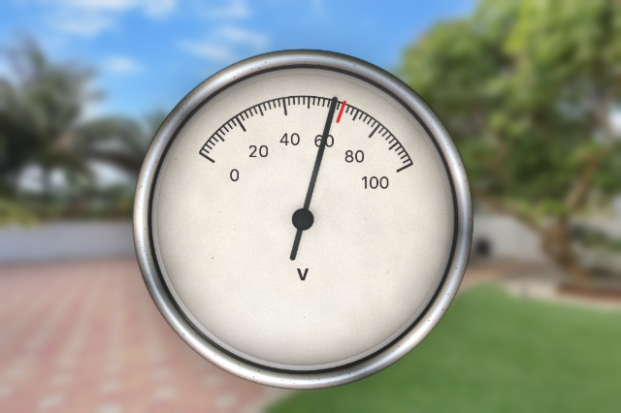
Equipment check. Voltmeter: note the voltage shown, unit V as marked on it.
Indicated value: 60 V
